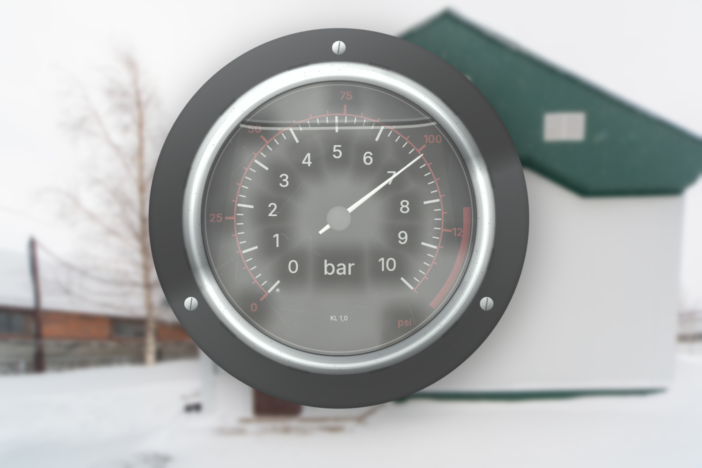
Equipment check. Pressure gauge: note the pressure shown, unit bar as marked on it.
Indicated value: 7 bar
